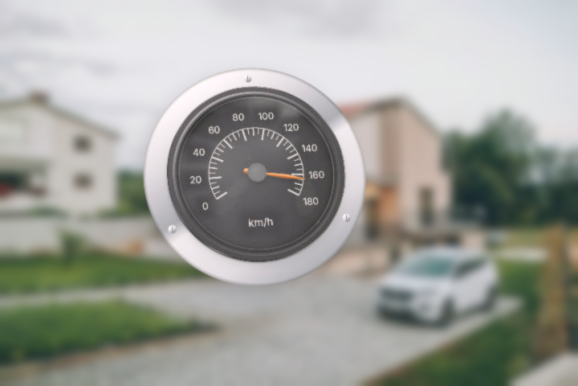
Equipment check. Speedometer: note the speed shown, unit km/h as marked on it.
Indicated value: 165 km/h
